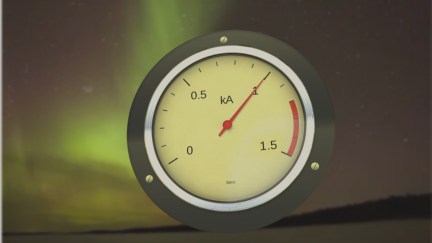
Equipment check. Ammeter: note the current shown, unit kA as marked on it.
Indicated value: 1 kA
